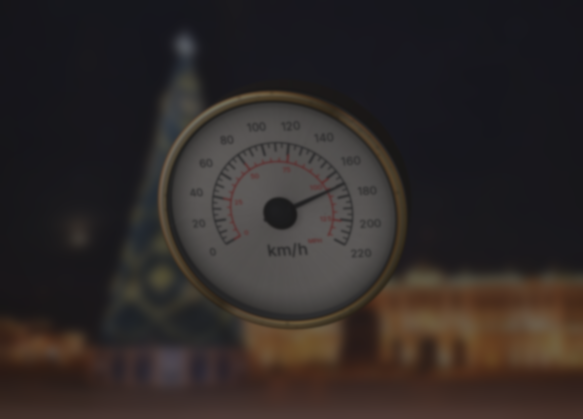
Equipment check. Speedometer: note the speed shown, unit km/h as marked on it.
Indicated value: 170 km/h
